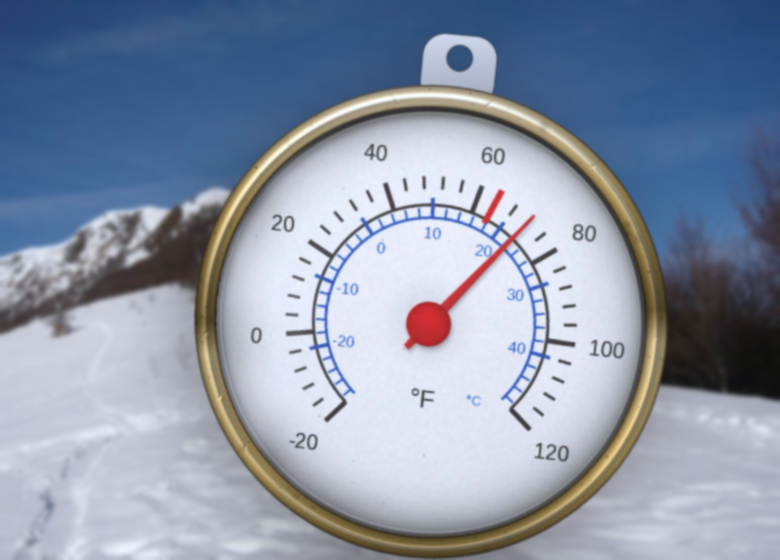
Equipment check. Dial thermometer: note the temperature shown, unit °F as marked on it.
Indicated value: 72 °F
